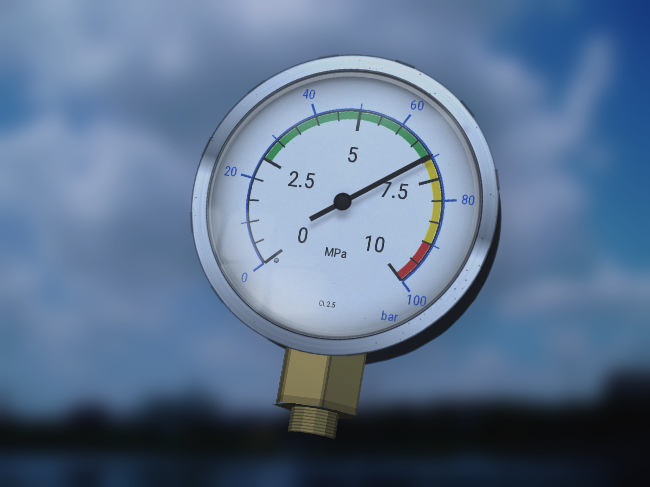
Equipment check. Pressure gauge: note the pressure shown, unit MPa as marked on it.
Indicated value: 7 MPa
